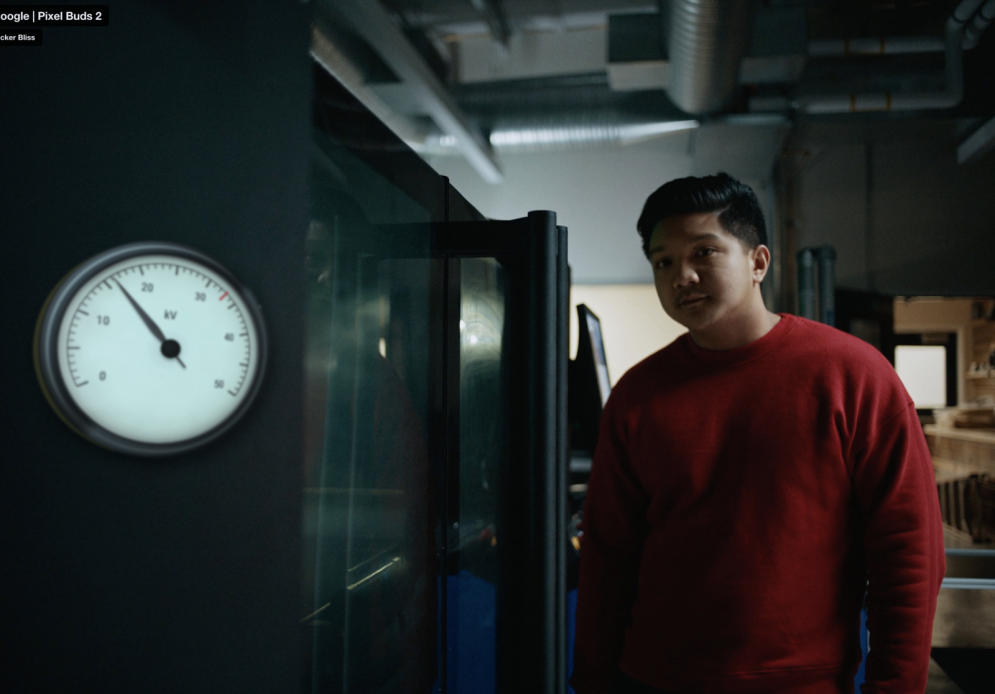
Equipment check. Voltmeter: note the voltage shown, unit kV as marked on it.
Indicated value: 16 kV
